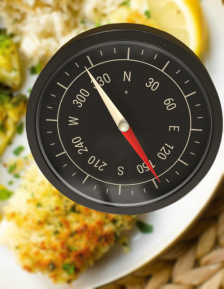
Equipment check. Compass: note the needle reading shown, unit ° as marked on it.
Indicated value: 145 °
